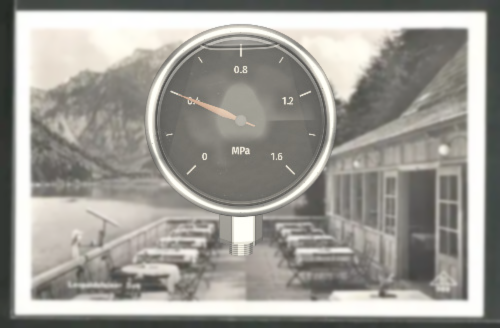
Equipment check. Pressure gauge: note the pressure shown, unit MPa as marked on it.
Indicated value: 0.4 MPa
